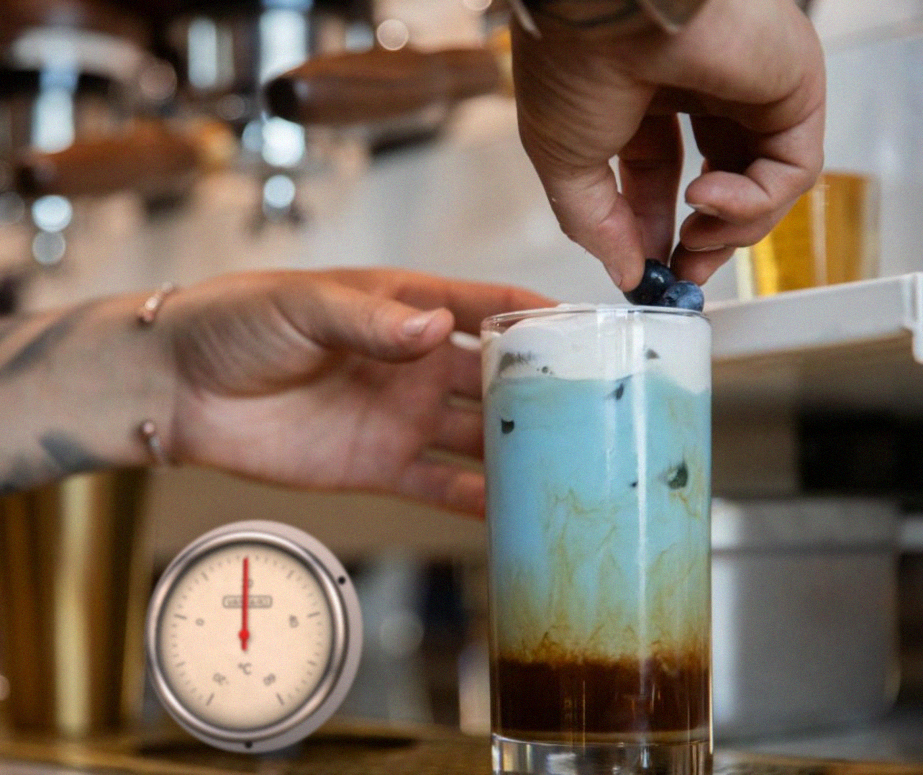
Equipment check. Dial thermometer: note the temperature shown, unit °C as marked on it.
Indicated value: 20 °C
